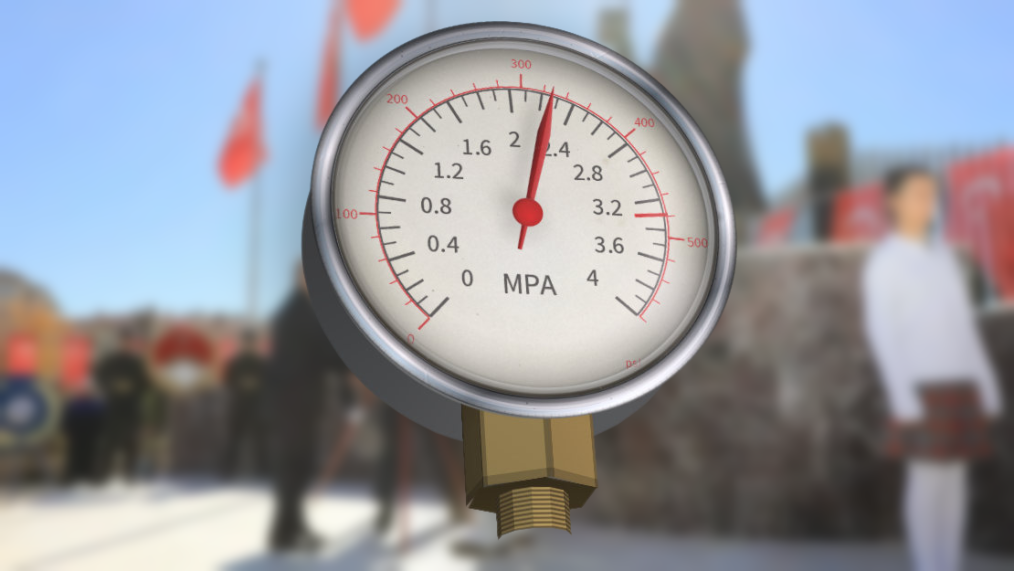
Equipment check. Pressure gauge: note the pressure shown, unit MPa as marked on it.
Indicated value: 2.25 MPa
